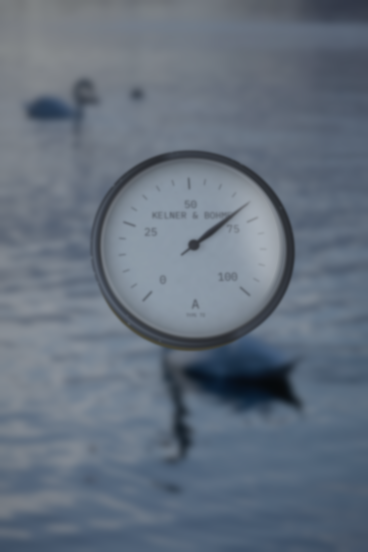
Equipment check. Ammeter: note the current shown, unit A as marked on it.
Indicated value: 70 A
